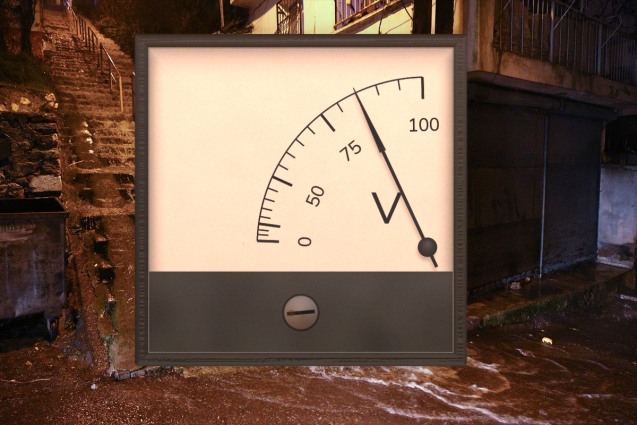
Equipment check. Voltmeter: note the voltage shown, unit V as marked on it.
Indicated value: 85 V
